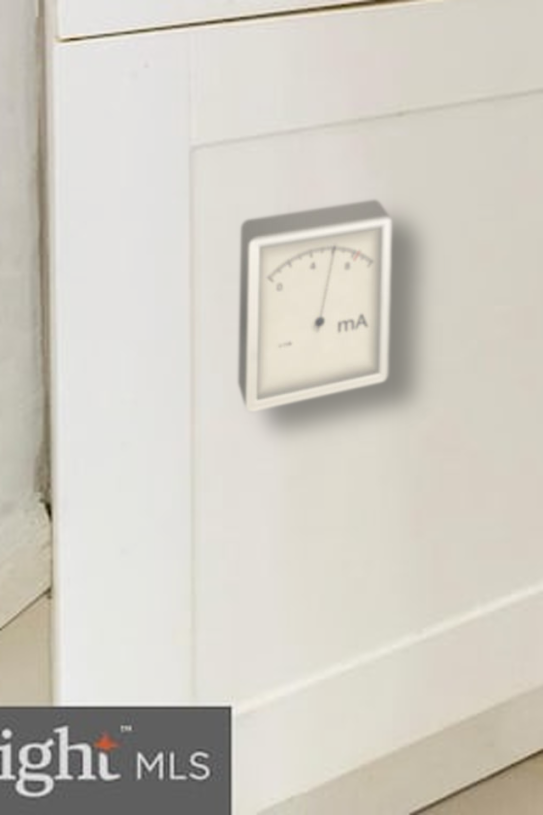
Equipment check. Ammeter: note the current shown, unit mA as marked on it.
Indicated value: 6 mA
